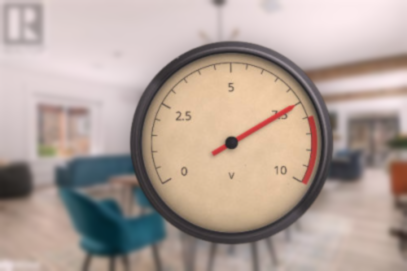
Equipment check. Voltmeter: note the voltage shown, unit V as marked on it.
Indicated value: 7.5 V
